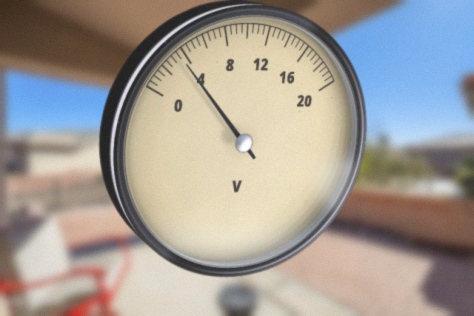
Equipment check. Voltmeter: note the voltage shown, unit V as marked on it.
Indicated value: 3.5 V
